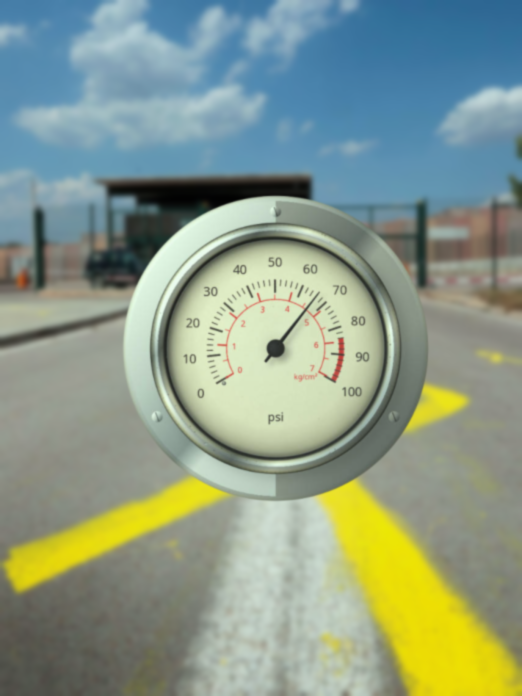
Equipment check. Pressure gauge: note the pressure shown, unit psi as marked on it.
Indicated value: 66 psi
